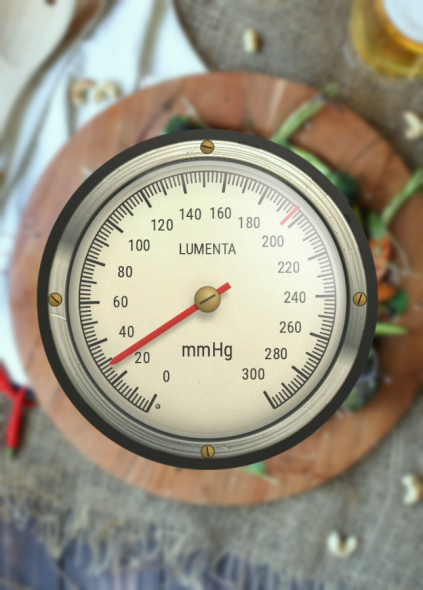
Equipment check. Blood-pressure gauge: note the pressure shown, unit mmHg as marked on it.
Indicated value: 28 mmHg
